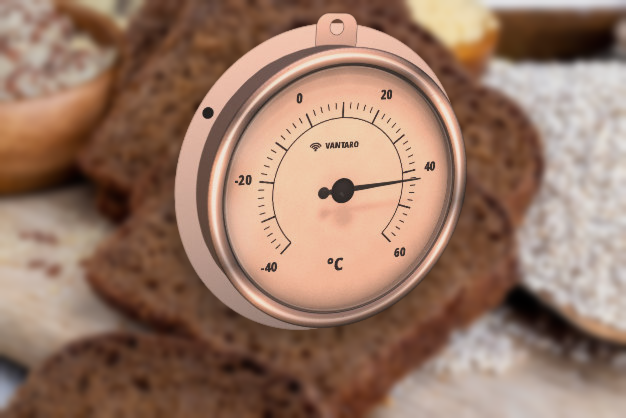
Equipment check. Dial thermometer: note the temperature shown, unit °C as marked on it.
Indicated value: 42 °C
